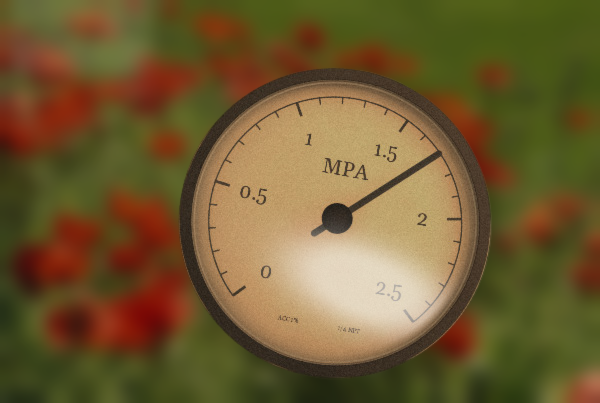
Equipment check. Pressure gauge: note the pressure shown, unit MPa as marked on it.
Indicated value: 1.7 MPa
